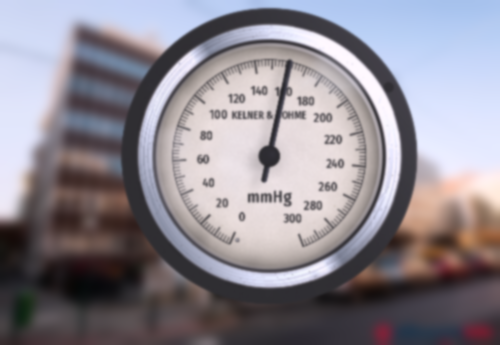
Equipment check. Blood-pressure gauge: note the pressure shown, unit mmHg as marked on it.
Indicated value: 160 mmHg
